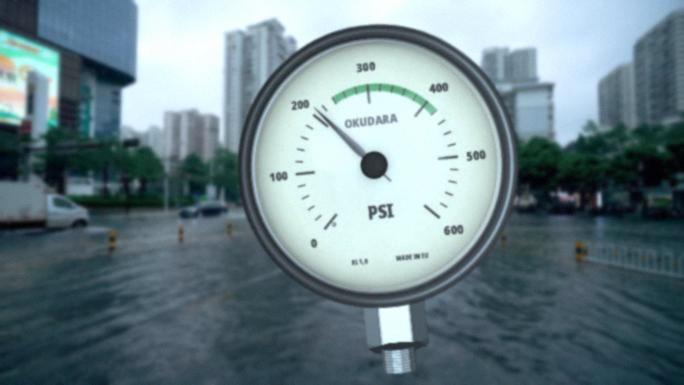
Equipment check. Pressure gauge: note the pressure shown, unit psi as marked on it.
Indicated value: 210 psi
